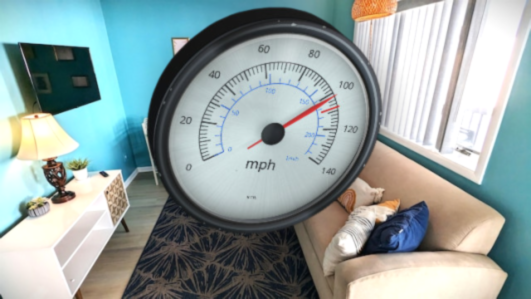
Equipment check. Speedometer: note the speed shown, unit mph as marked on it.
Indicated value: 100 mph
